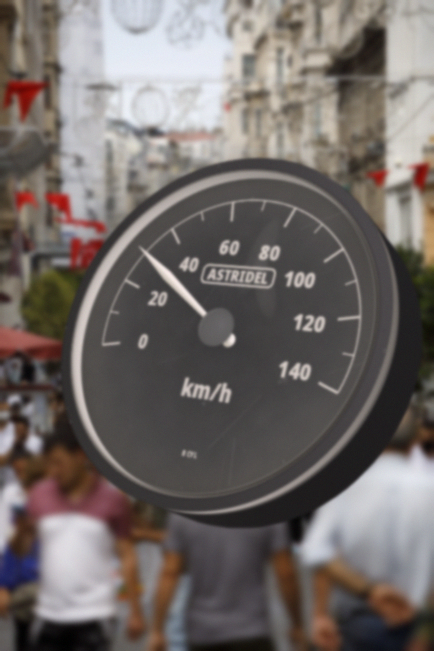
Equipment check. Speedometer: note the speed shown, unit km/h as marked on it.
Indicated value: 30 km/h
